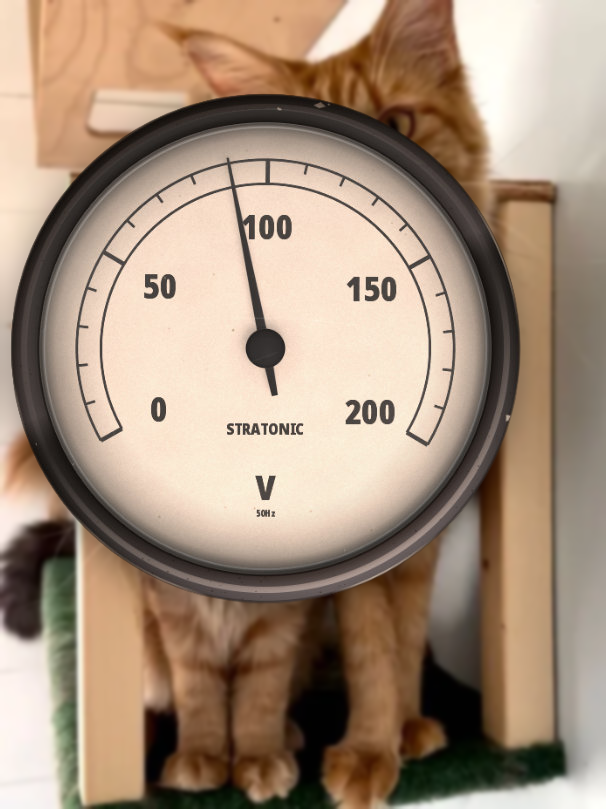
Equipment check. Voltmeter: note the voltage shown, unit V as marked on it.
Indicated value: 90 V
